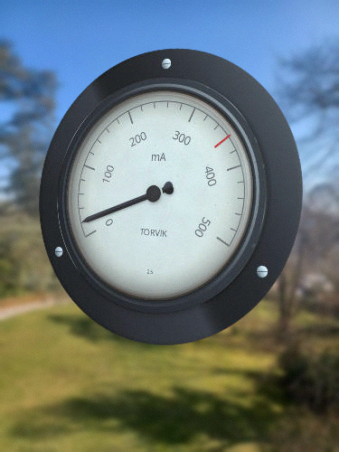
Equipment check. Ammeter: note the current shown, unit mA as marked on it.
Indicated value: 20 mA
